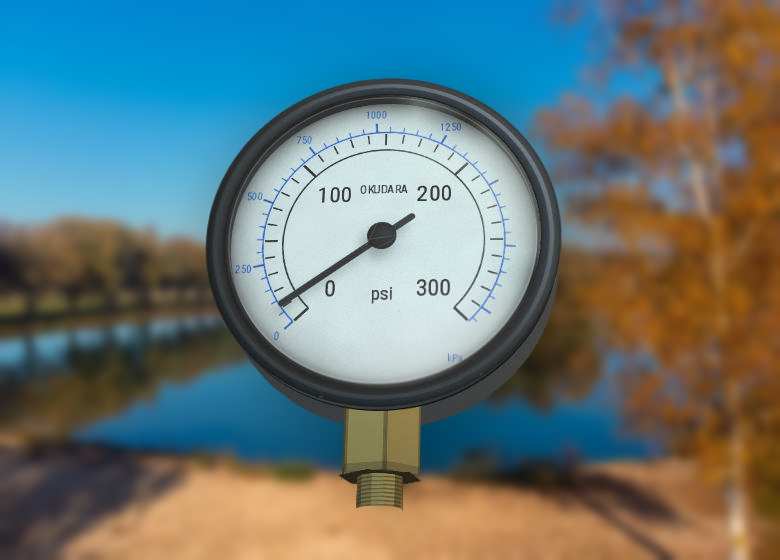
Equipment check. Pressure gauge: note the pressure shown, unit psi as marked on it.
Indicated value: 10 psi
